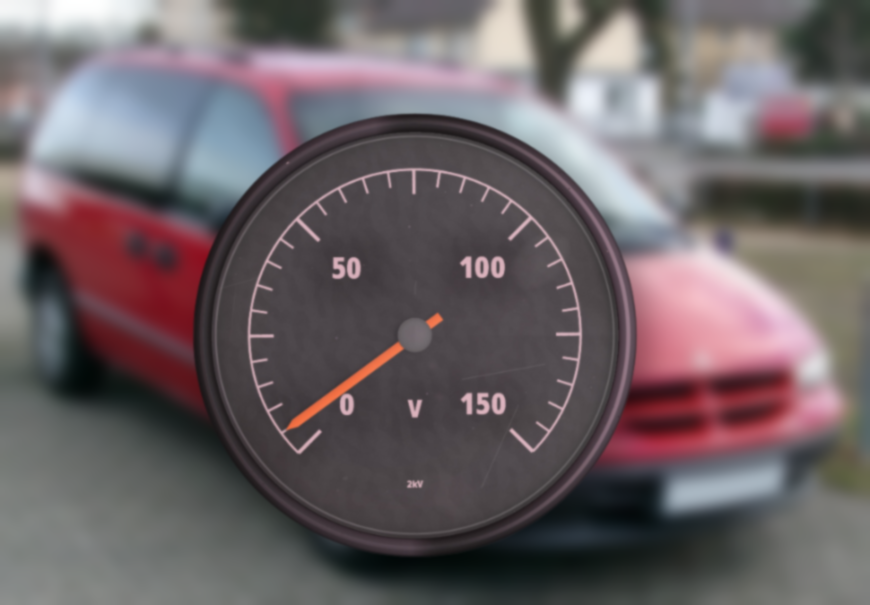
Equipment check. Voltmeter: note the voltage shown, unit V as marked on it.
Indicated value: 5 V
